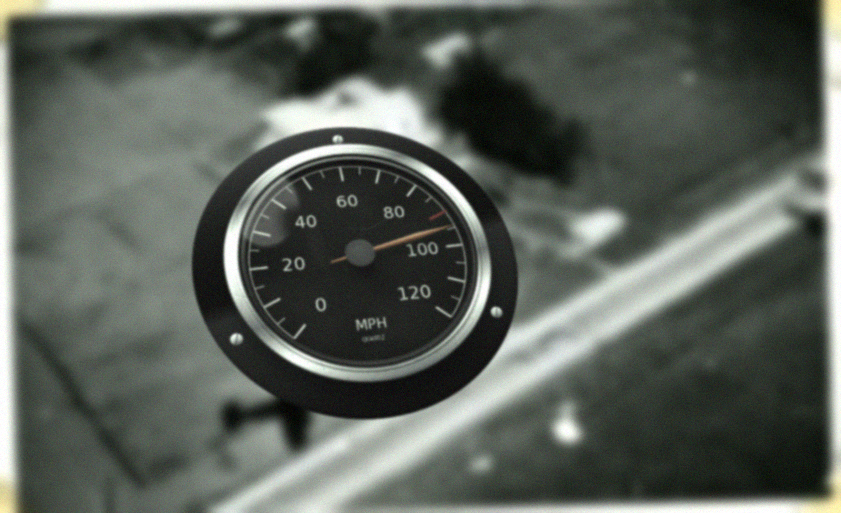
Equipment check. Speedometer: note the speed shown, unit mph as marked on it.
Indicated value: 95 mph
